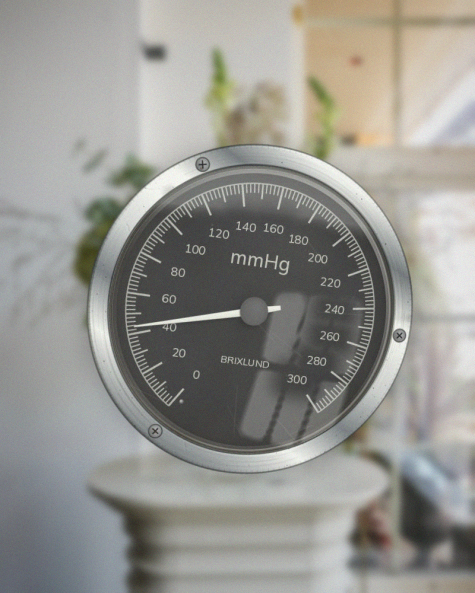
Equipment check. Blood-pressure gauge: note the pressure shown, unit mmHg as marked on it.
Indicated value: 44 mmHg
